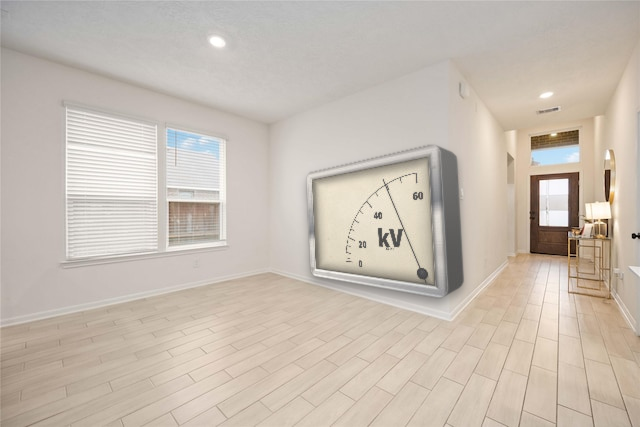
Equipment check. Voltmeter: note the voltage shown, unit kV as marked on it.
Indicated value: 50 kV
